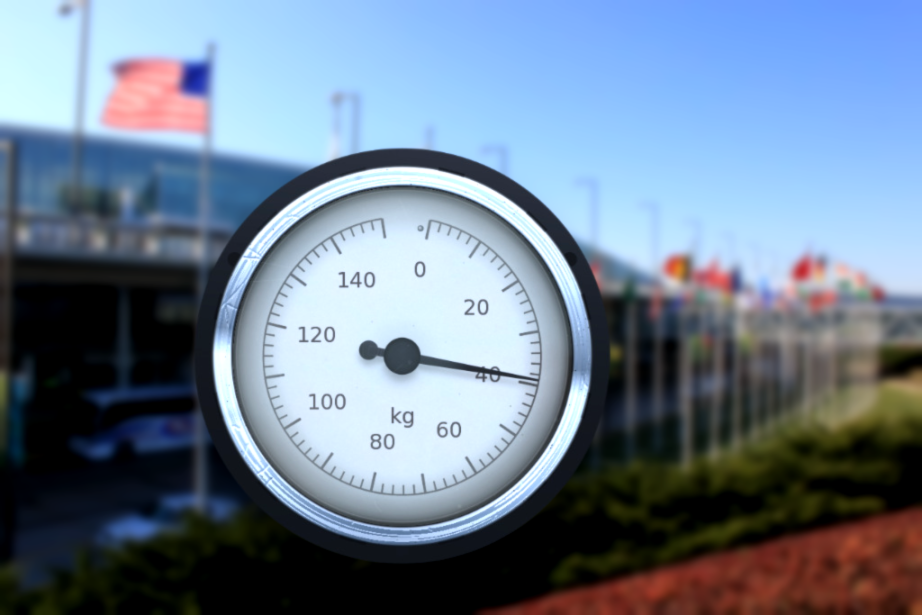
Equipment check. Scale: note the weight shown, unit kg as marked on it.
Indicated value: 39 kg
